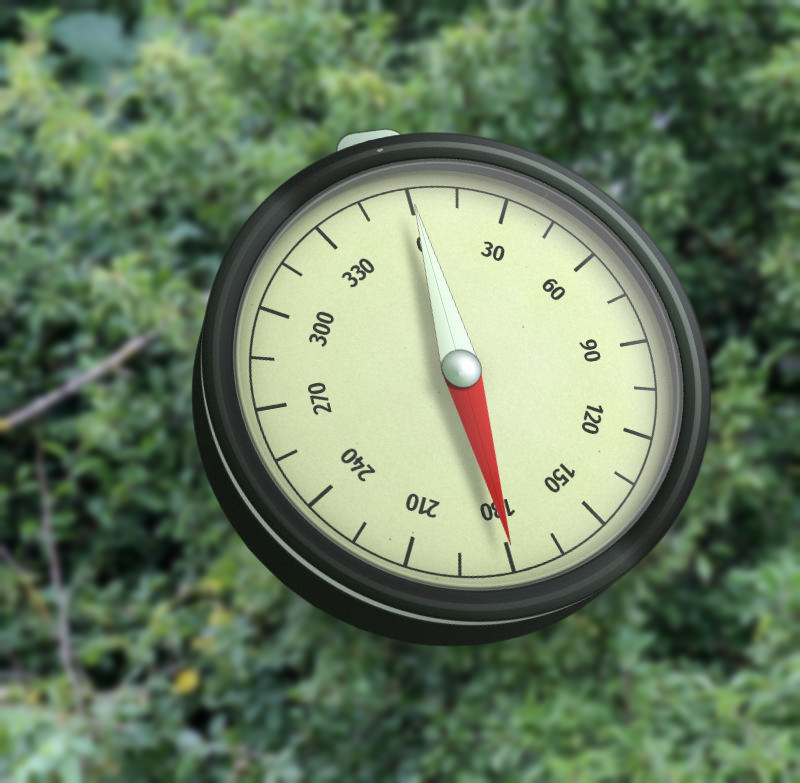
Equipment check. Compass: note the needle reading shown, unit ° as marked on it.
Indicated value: 180 °
